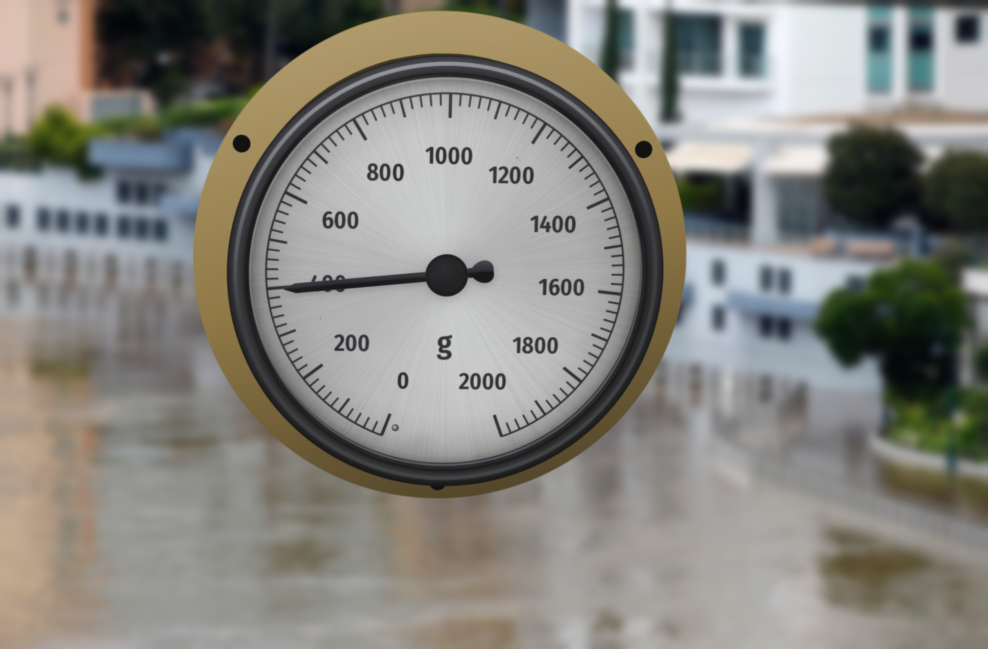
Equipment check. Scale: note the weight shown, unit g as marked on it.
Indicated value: 400 g
